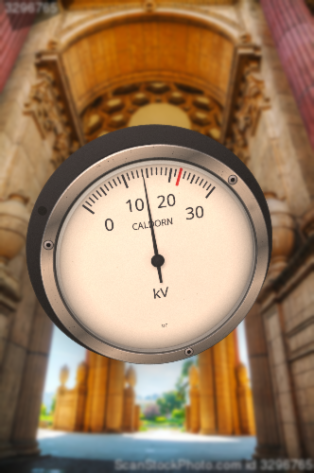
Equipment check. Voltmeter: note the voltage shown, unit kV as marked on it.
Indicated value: 14 kV
